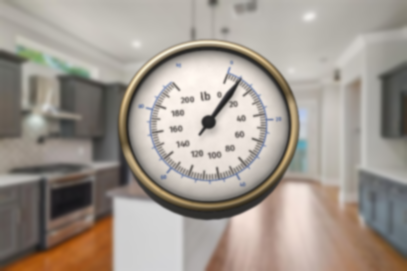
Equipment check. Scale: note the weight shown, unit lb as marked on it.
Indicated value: 10 lb
